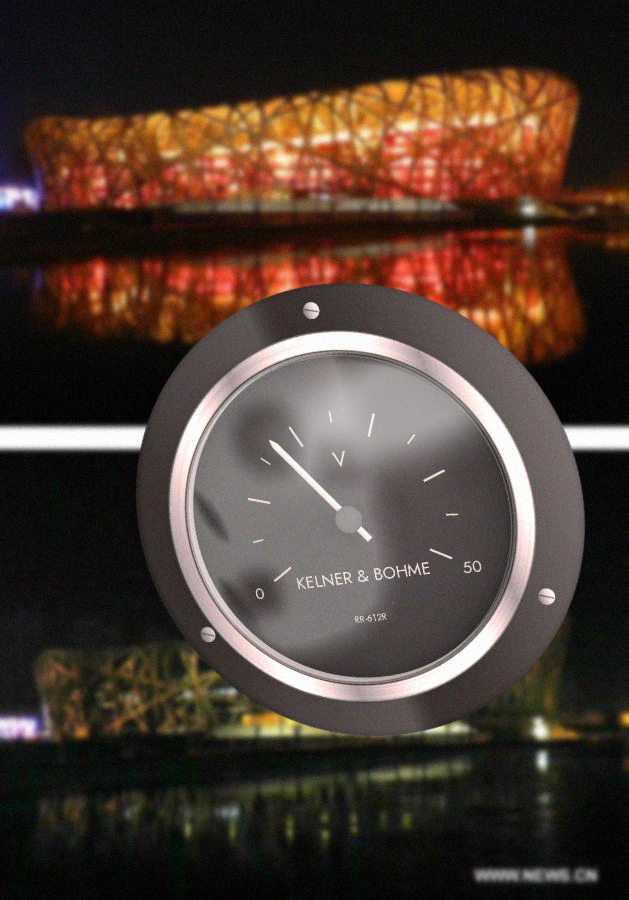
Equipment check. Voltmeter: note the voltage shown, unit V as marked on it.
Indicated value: 17.5 V
